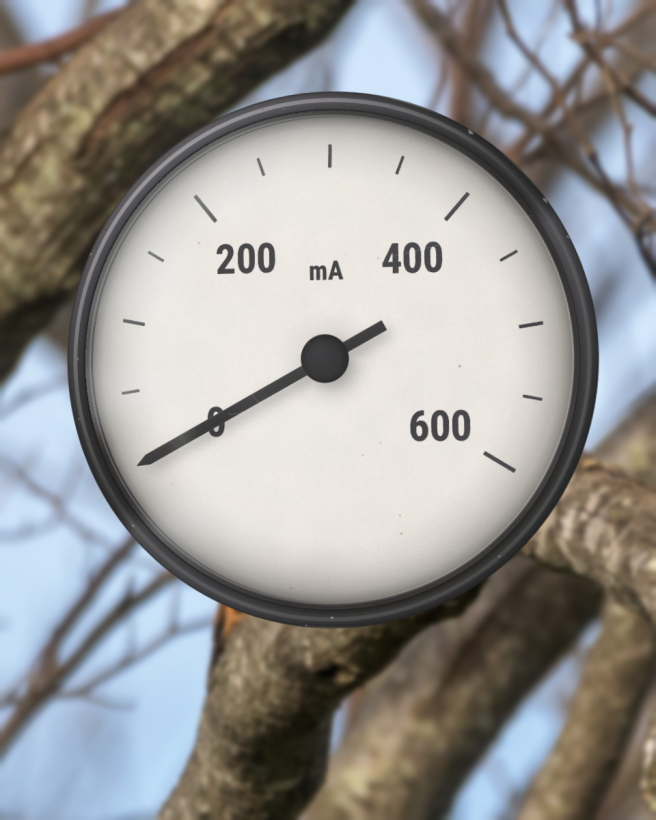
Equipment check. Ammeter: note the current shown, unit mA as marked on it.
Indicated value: 0 mA
